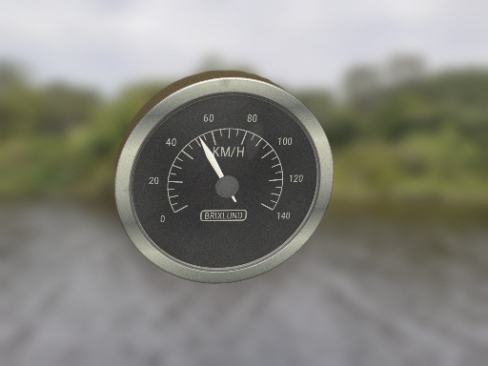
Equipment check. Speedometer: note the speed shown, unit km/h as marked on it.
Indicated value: 52.5 km/h
